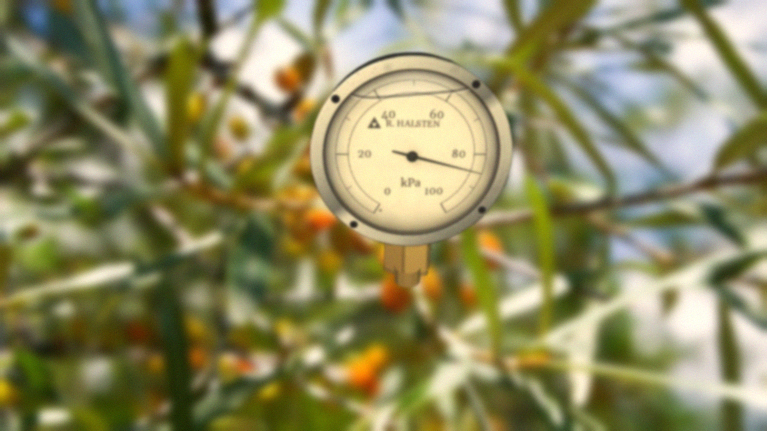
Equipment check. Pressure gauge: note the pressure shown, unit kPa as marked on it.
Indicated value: 85 kPa
